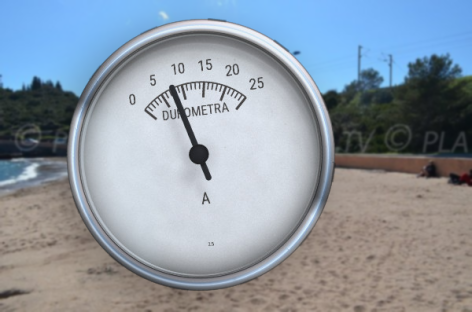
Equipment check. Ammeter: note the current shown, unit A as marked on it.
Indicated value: 8 A
